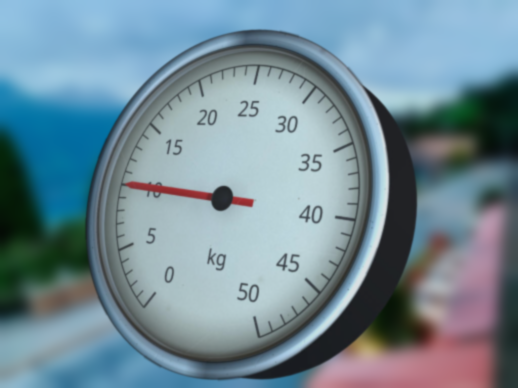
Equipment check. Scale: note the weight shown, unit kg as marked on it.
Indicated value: 10 kg
